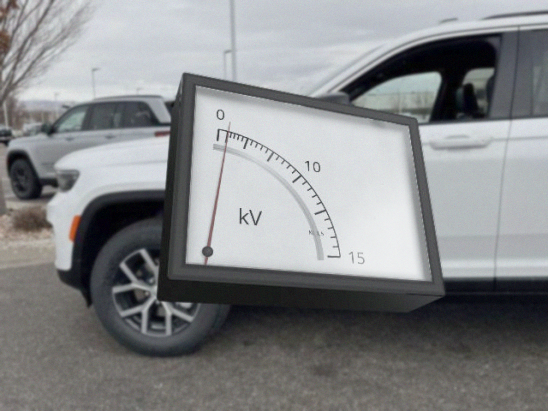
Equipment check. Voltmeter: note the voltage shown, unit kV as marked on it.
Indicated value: 2.5 kV
